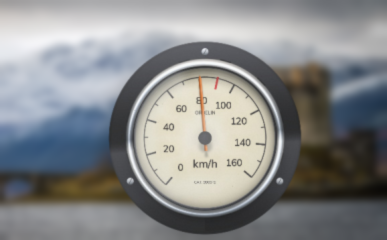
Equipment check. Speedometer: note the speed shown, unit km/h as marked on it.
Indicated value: 80 km/h
